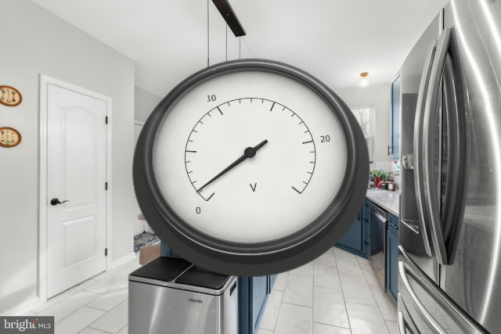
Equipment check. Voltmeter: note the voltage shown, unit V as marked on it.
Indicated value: 1 V
